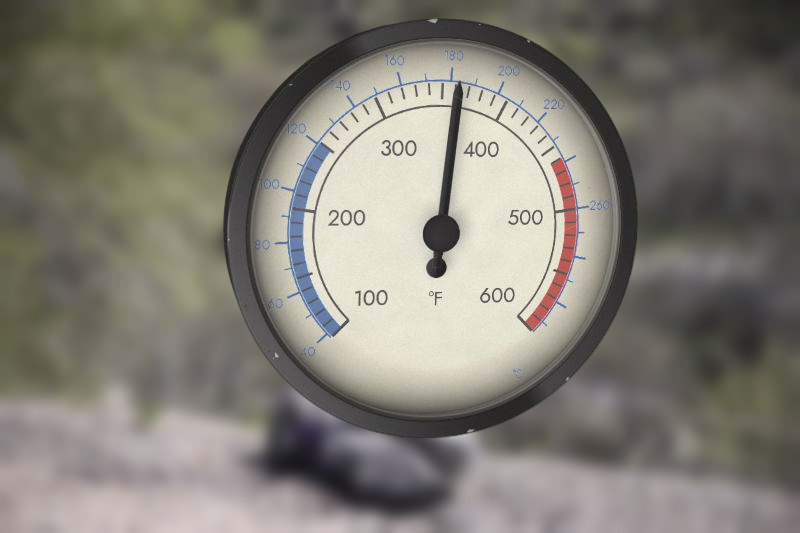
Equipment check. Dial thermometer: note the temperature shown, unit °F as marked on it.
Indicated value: 360 °F
